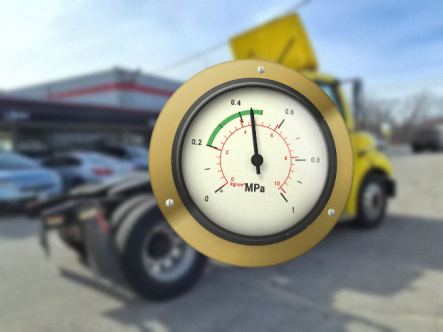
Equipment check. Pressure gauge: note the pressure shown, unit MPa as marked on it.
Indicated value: 0.45 MPa
